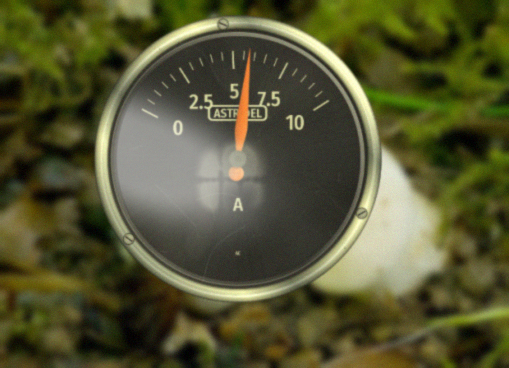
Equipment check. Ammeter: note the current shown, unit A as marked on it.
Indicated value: 5.75 A
